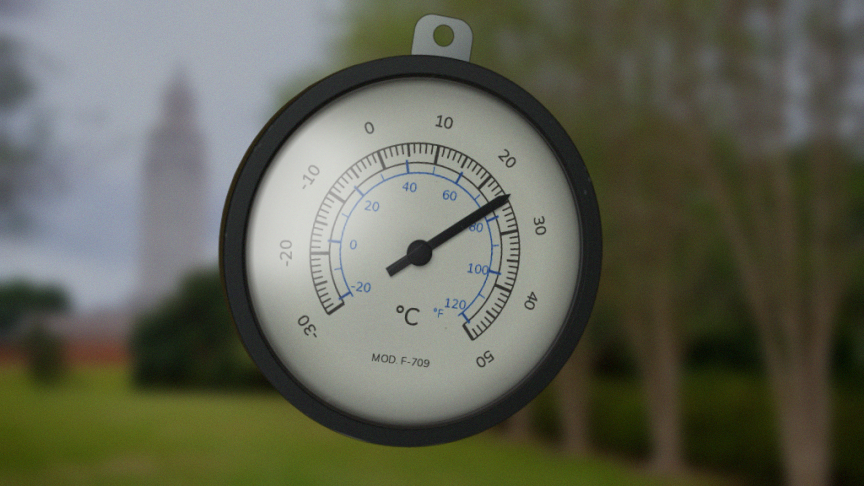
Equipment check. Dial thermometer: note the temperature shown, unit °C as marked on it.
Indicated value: 24 °C
